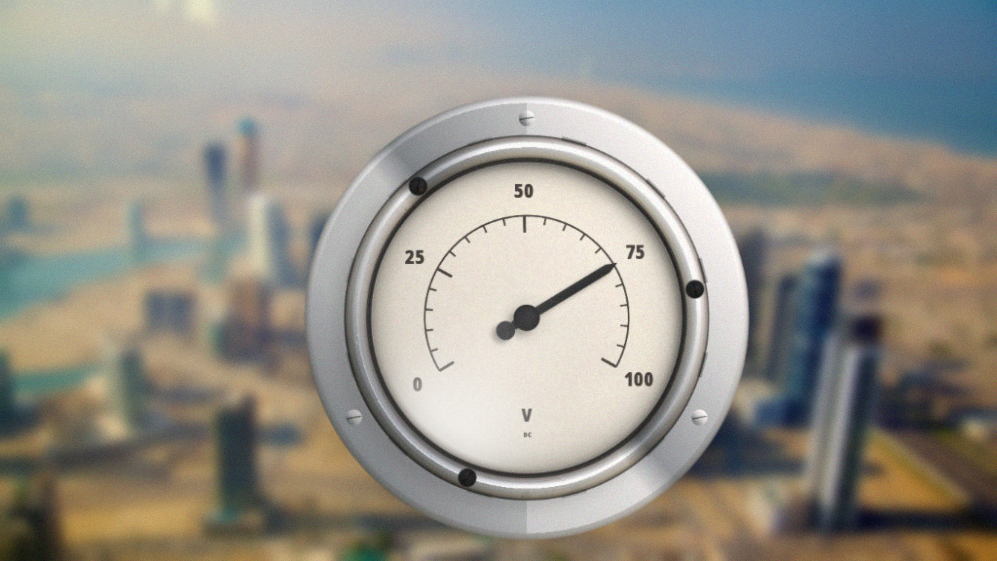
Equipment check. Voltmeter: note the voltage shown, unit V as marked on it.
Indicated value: 75 V
